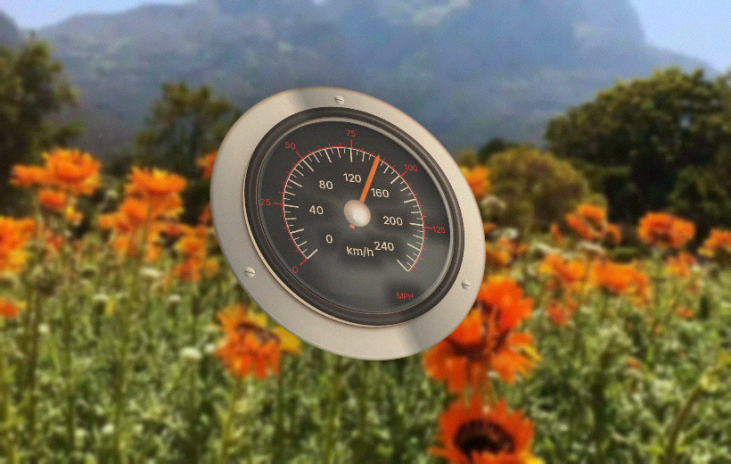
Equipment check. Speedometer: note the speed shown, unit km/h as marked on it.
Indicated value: 140 km/h
